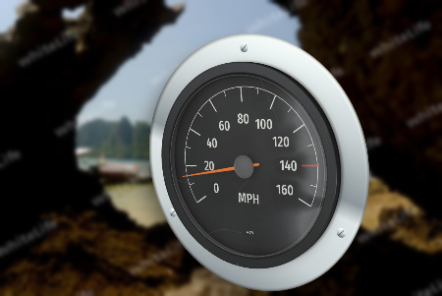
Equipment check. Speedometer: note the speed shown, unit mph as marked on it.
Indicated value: 15 mph
